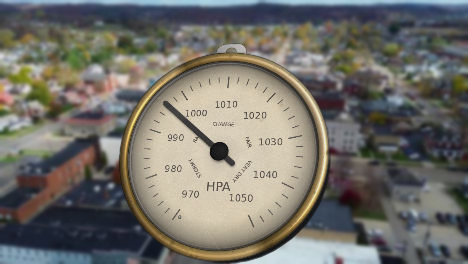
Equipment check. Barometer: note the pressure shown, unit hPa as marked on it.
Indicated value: 996 hPa
